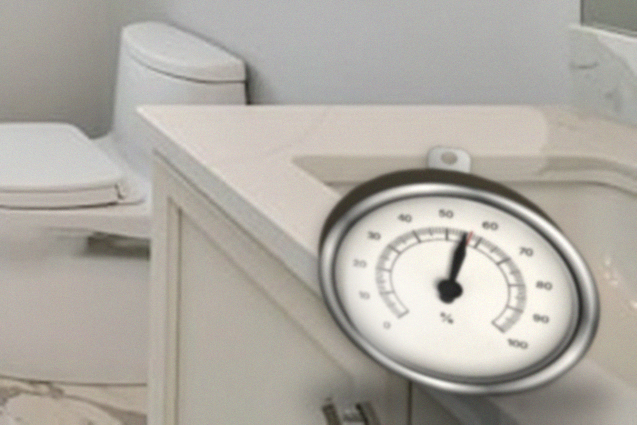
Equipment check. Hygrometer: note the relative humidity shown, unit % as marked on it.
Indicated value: 55 %
